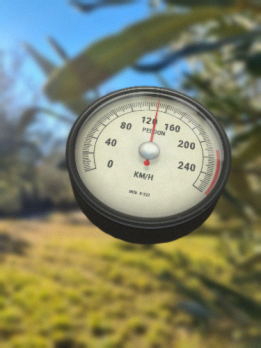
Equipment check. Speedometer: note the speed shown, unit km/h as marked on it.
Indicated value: 130 km/h
